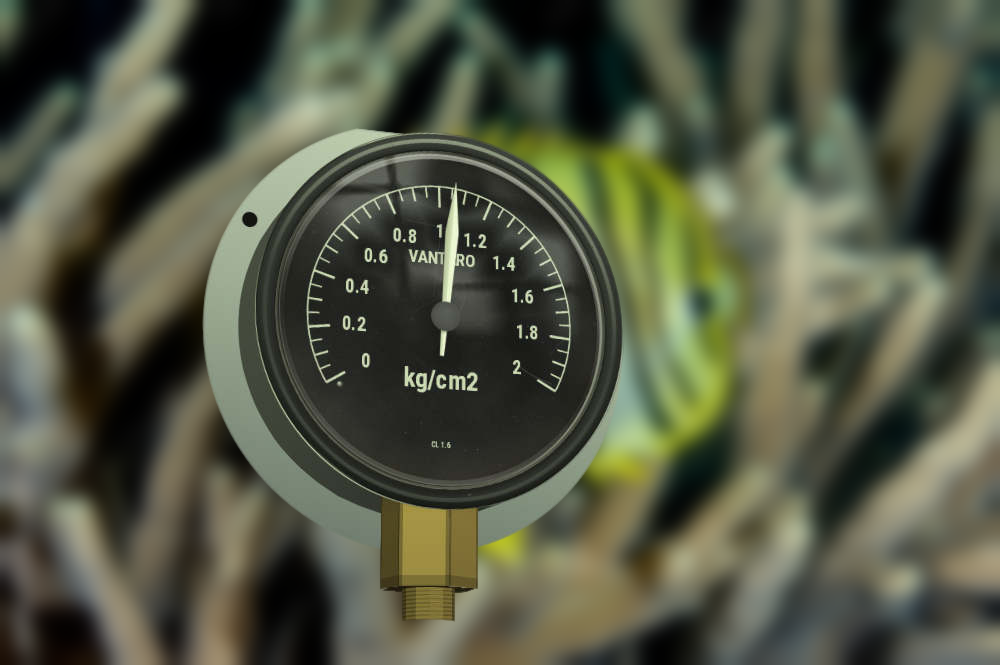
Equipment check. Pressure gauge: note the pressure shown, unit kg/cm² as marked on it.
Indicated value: 1.05 kg/cm²
